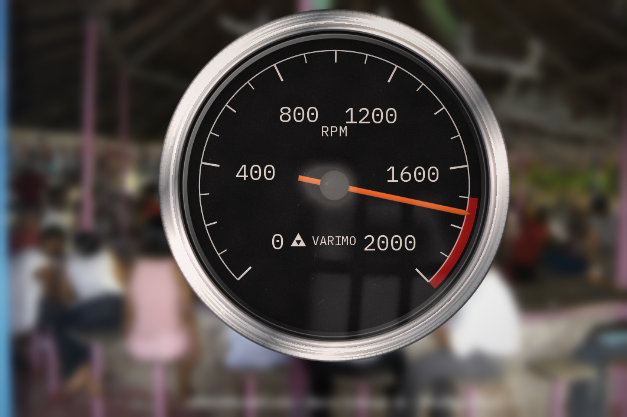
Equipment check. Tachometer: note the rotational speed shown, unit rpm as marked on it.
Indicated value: 1750 rpm
